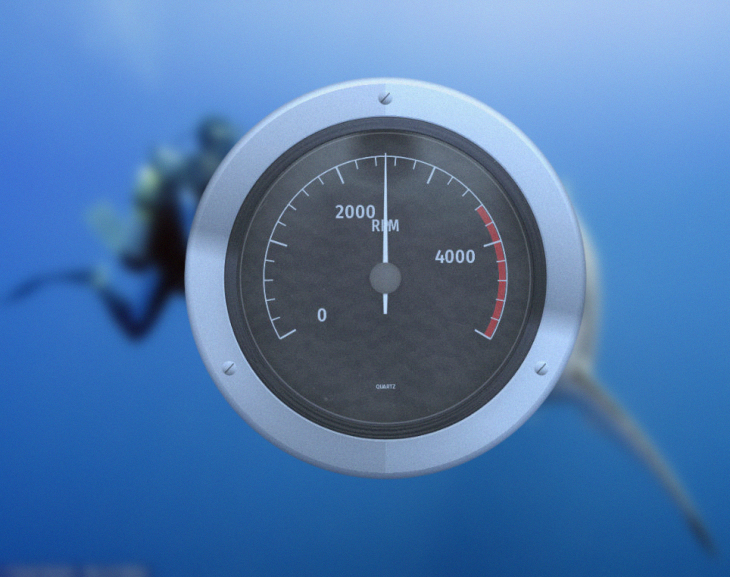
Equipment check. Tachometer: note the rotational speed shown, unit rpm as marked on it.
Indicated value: 2500 rpm
